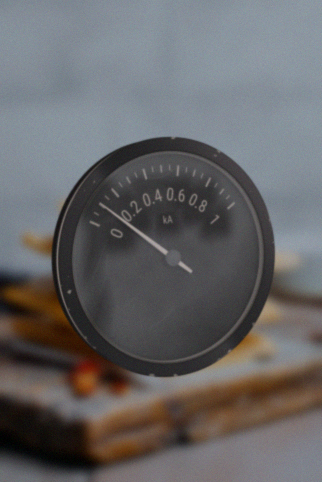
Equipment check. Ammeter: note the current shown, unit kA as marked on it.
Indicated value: 0.1 kA
